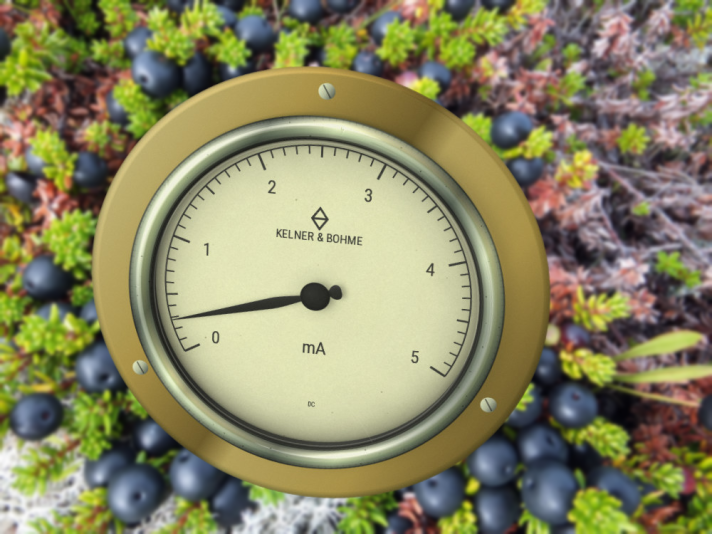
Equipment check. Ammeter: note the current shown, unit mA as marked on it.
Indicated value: 0.3 mA
